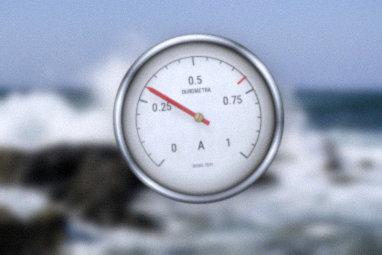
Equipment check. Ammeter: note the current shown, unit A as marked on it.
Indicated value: 0.3 A
